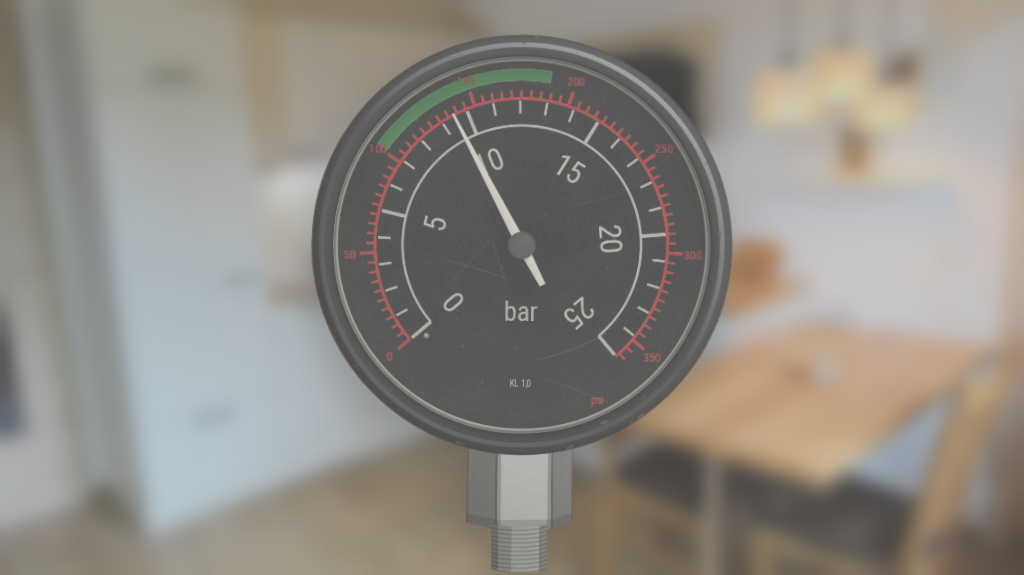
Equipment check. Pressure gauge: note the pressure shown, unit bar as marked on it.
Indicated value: 9.5 bar
